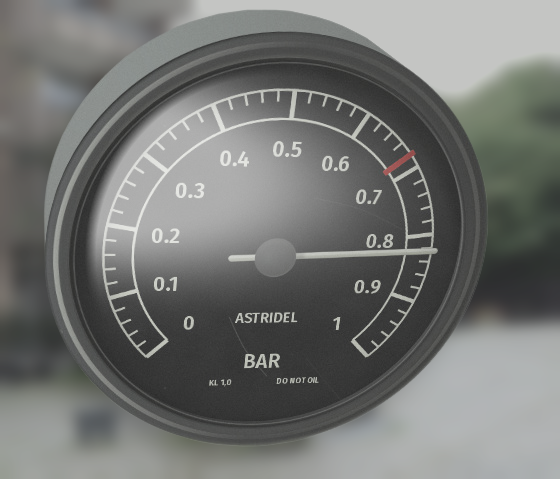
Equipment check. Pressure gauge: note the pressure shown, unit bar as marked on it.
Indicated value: 0.82 bar
